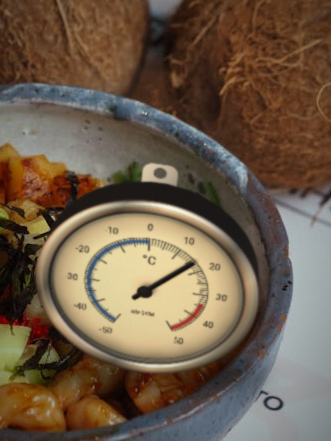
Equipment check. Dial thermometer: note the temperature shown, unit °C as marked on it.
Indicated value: 15 °C
